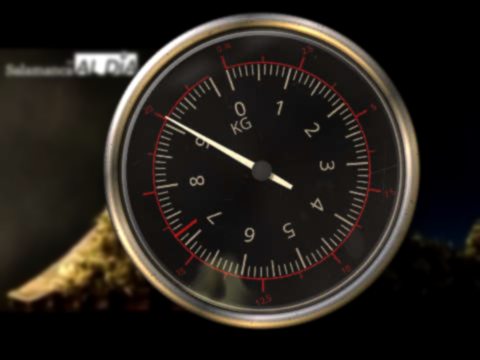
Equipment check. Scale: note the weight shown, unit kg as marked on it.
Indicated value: 9.1 kg
